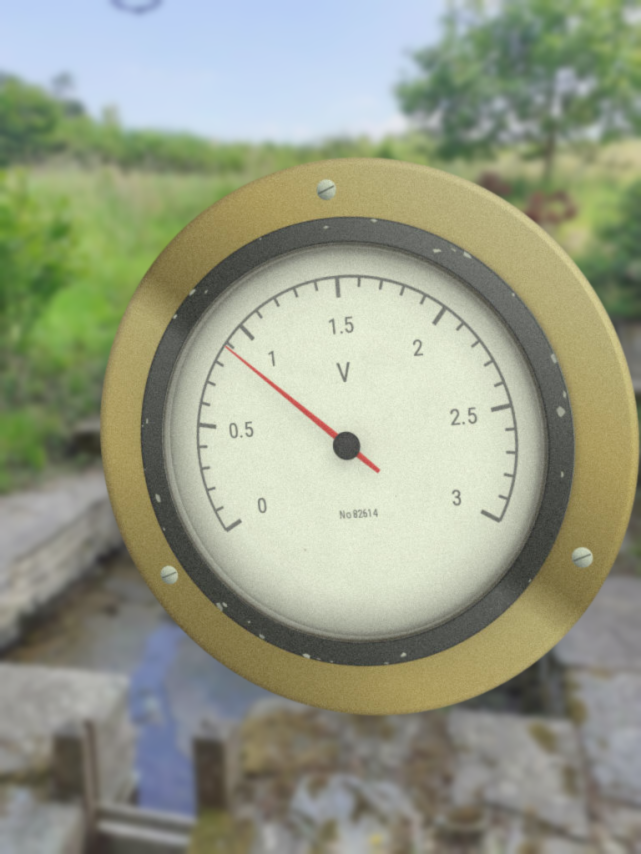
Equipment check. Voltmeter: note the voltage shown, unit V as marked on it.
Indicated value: 0.9 V
